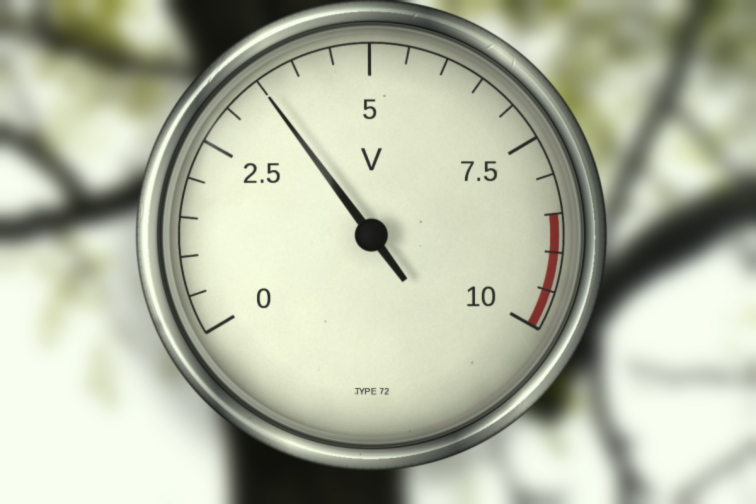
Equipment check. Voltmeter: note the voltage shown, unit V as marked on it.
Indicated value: 3.5 V
